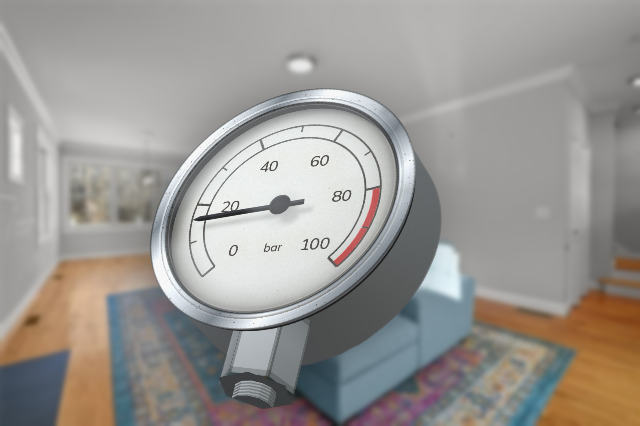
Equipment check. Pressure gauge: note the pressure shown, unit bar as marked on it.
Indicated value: 15 bar
